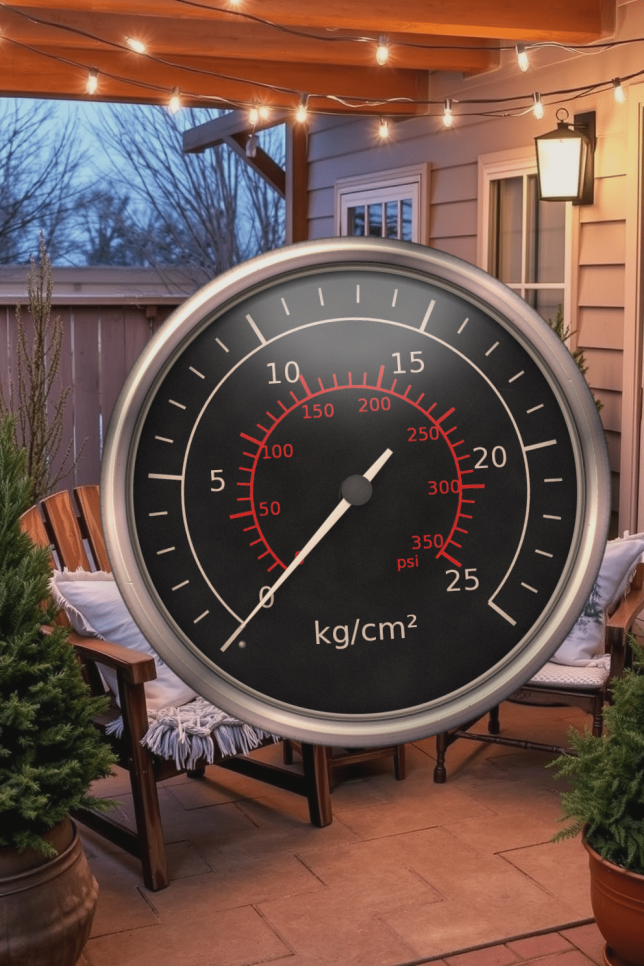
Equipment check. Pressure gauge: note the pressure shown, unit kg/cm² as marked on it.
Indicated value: 0 kg/cm²
